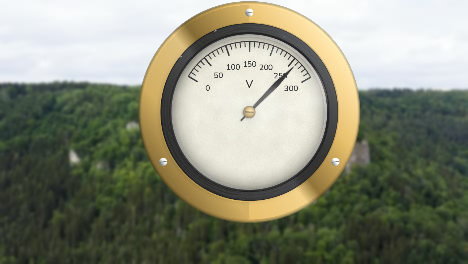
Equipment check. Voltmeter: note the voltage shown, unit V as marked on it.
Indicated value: 260 V
